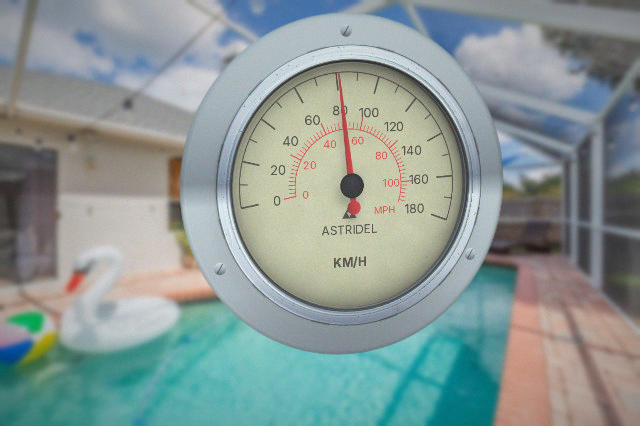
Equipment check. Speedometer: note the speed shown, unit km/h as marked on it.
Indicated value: 80 km/h
